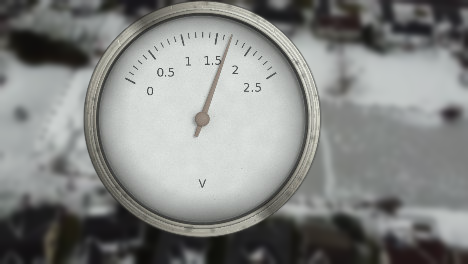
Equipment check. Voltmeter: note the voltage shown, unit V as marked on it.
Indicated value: 1.7 V
